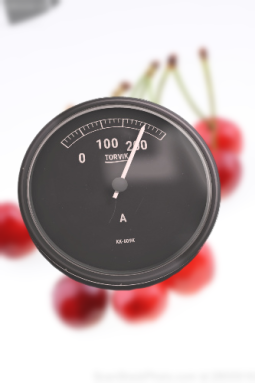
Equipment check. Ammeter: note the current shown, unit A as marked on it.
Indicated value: 200 A
